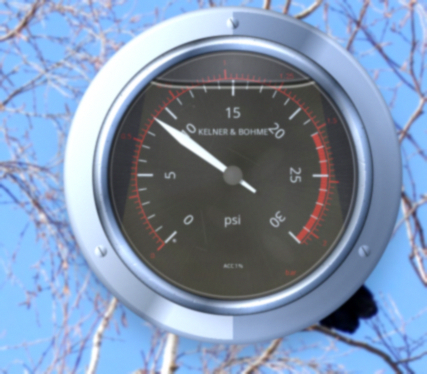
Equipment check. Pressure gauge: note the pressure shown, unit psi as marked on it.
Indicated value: 9 psi
